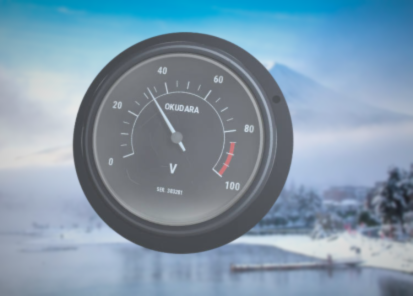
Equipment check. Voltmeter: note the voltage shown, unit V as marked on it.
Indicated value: 32.5 V
